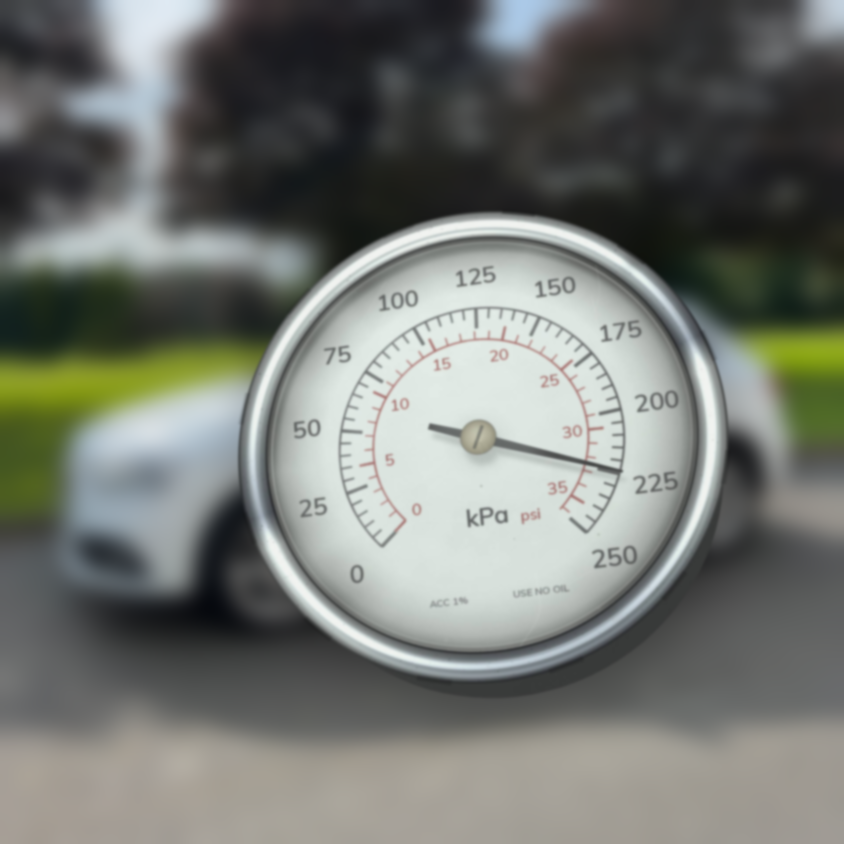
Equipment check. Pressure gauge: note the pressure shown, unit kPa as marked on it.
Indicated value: 225 kPa
